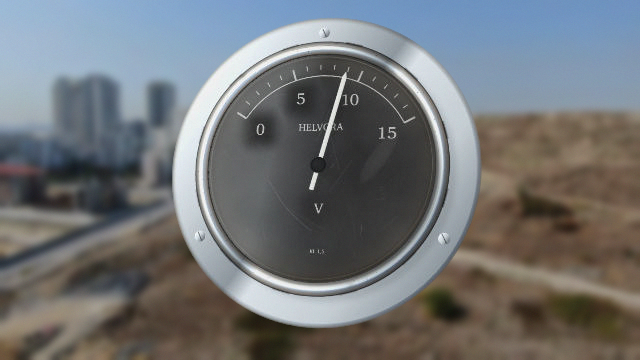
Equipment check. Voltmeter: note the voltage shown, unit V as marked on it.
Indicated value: 9 V
